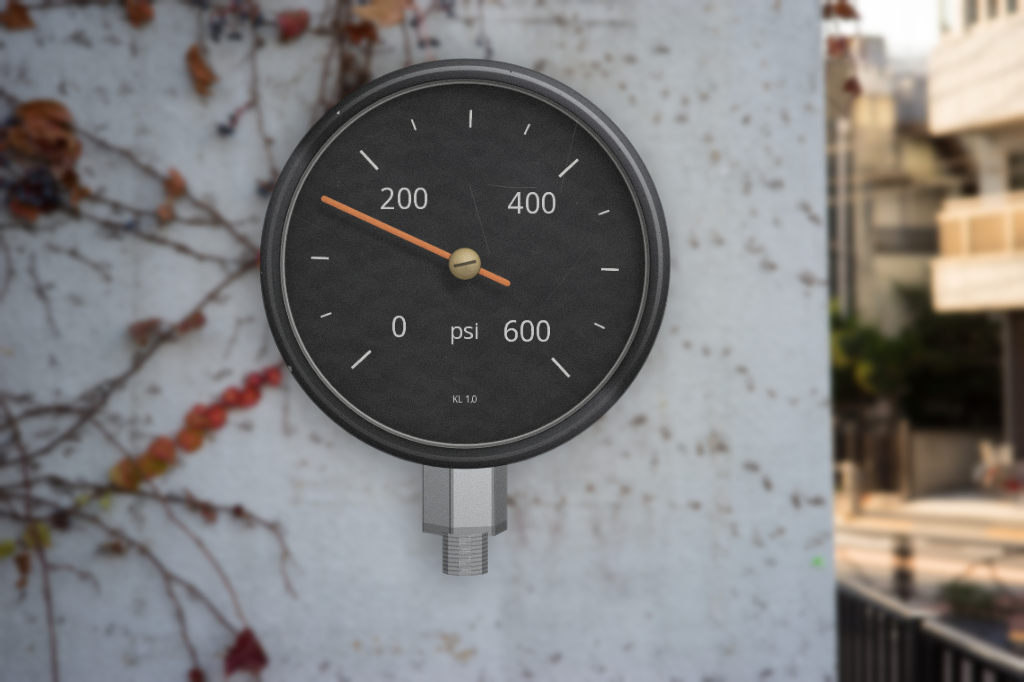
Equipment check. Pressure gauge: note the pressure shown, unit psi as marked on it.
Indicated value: 150 psi
